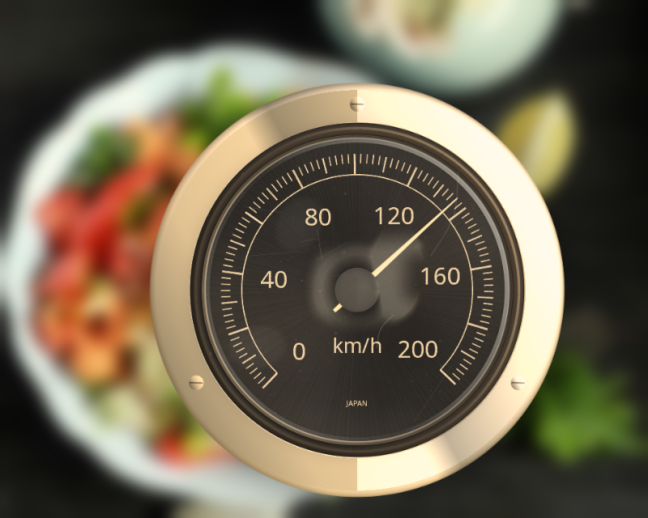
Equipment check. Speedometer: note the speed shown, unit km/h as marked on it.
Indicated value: 136 km/h
